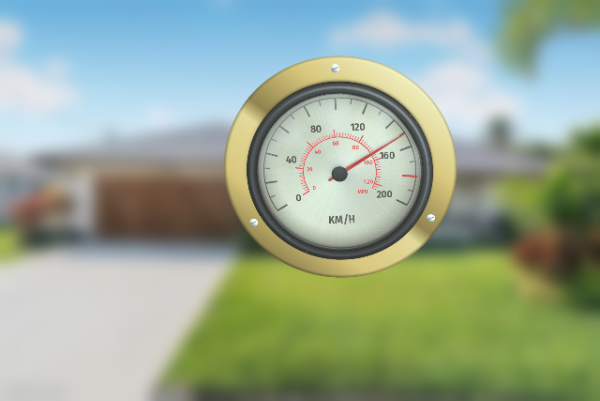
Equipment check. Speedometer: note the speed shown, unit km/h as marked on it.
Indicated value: 150 km/h
